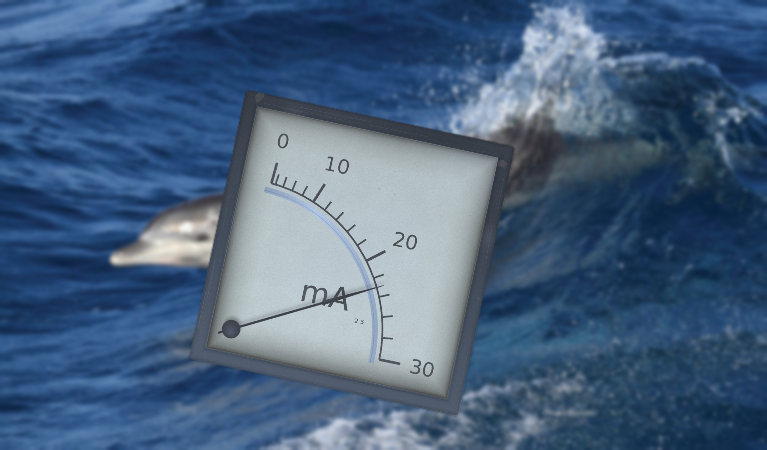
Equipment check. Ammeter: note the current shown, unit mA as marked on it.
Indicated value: 23 mA
